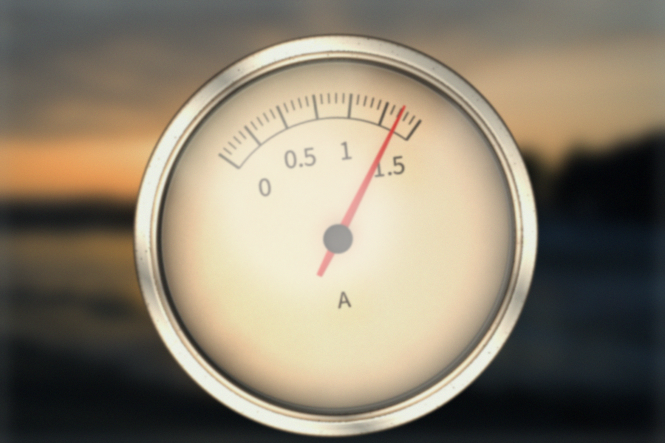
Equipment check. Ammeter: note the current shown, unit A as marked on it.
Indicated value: 1.35 A
